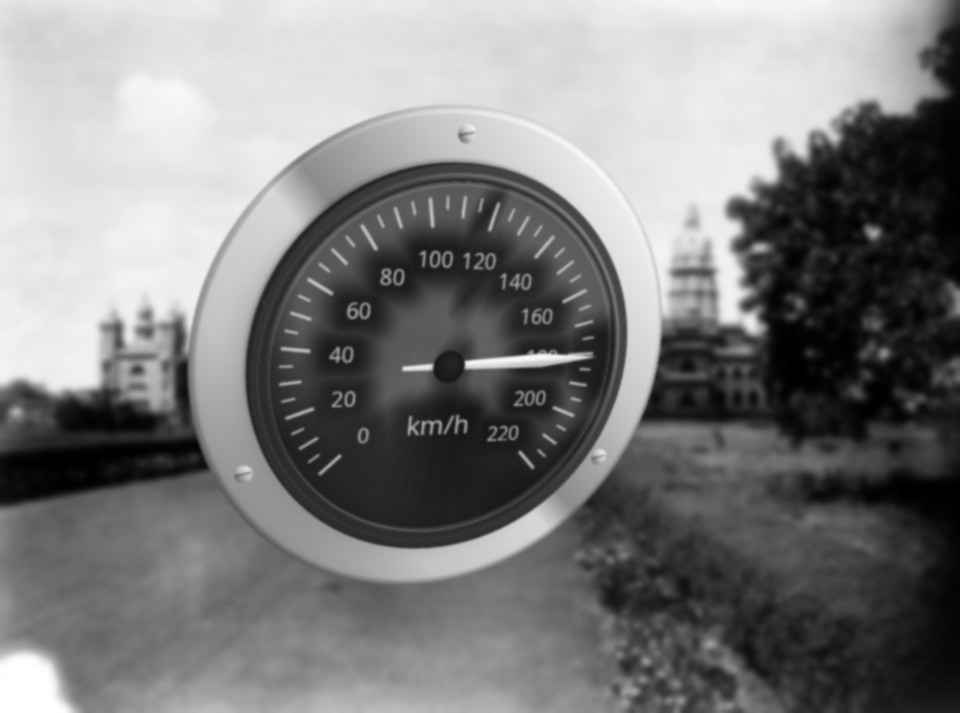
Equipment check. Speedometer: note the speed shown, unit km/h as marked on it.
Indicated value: 180 km/h
